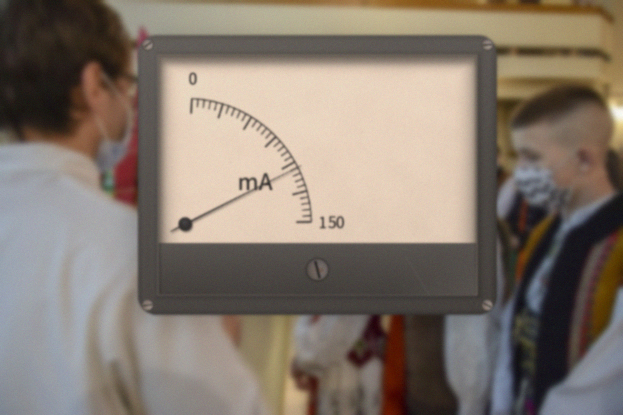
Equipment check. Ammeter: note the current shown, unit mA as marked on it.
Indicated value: 105 mA
